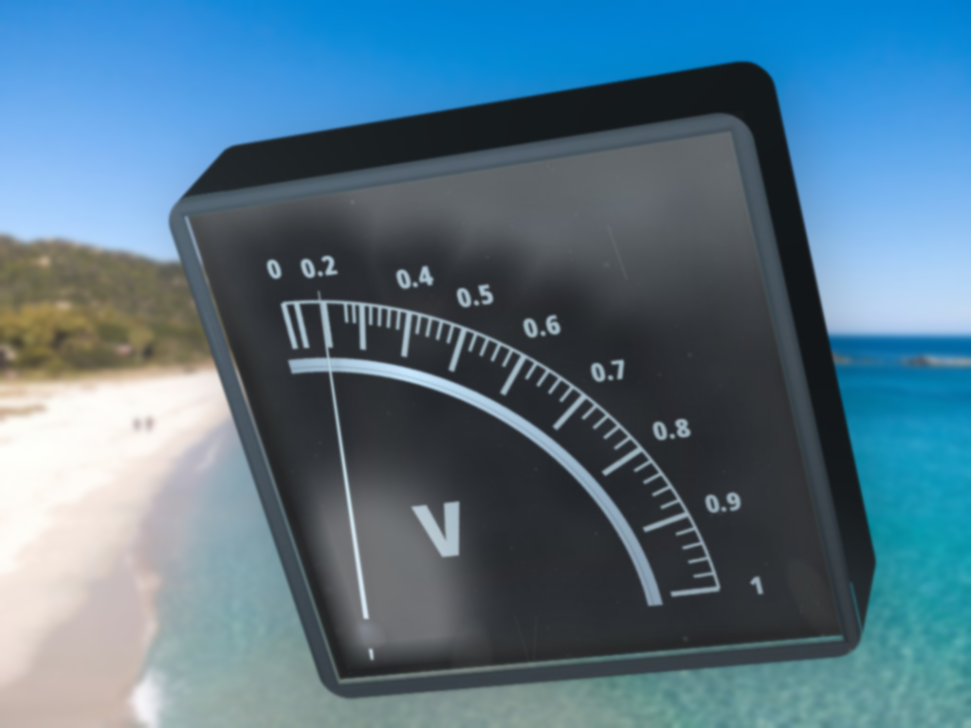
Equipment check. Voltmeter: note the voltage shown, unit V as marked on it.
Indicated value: 0.2 V
